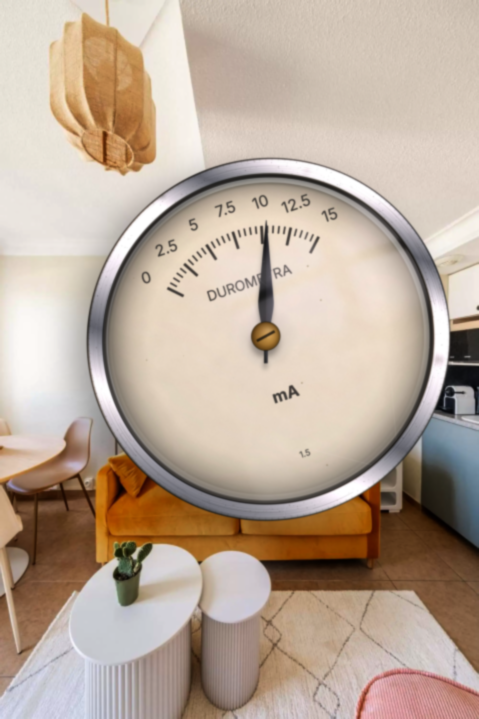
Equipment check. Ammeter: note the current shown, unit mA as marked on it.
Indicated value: 10.5 mA
